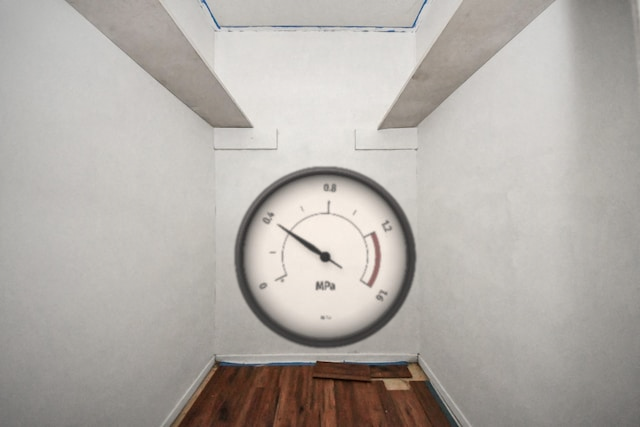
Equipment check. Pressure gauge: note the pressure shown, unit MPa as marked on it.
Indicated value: 0.4 MPa
